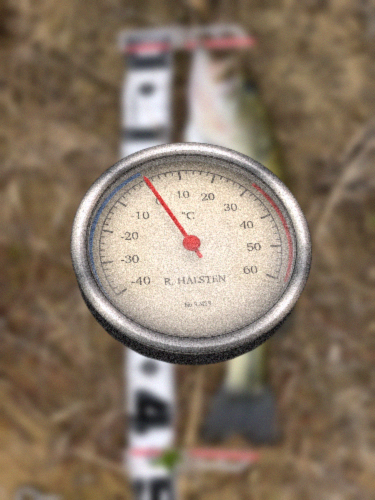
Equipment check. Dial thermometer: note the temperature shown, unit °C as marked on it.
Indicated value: 0 °C
